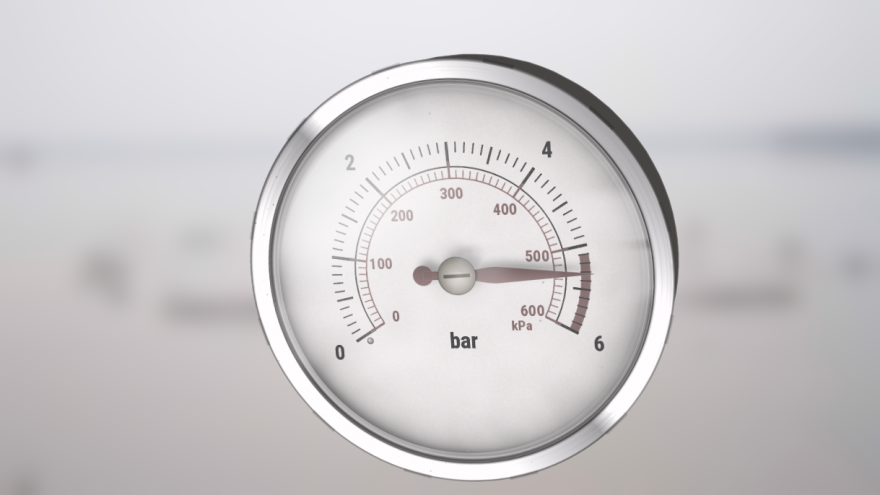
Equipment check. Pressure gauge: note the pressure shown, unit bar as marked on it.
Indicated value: 5.3 bar
